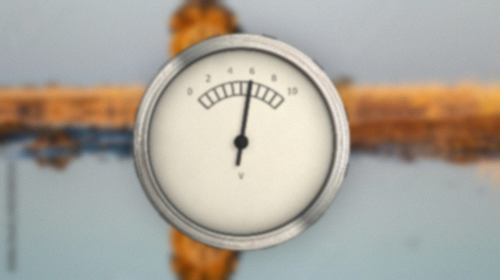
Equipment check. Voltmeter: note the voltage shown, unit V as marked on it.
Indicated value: 6 V
